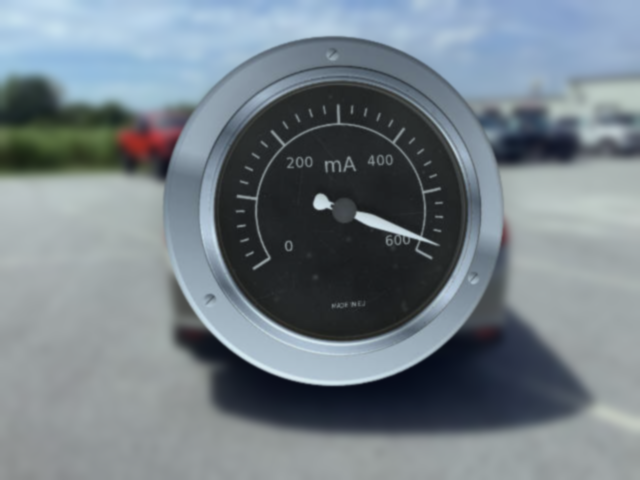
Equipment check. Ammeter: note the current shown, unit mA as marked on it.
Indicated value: 580 mA
